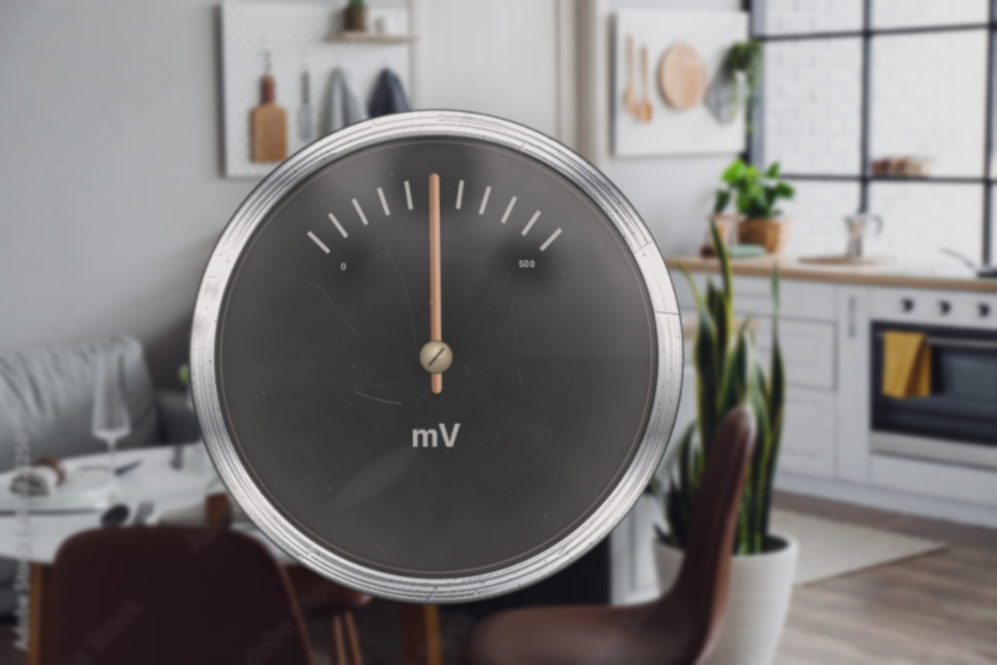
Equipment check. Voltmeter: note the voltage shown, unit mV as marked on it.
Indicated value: 250 mV
